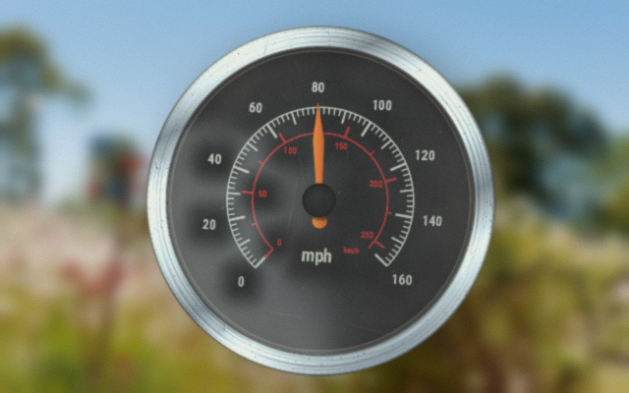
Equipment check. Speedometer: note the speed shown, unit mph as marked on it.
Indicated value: 80 mph
